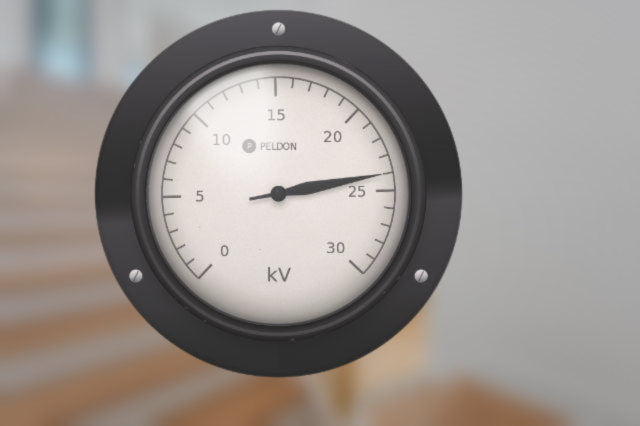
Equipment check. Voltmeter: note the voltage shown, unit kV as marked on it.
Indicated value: 24 kV
